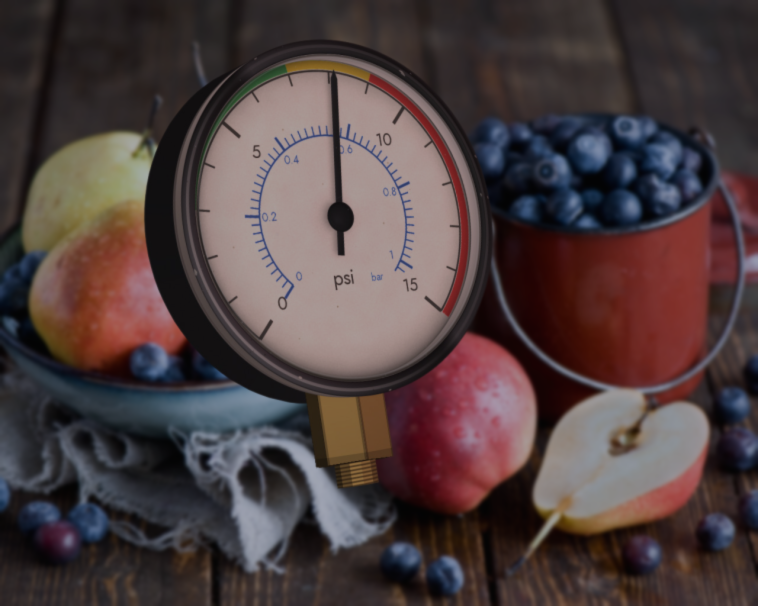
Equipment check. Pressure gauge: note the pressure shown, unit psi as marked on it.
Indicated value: 8 psi
